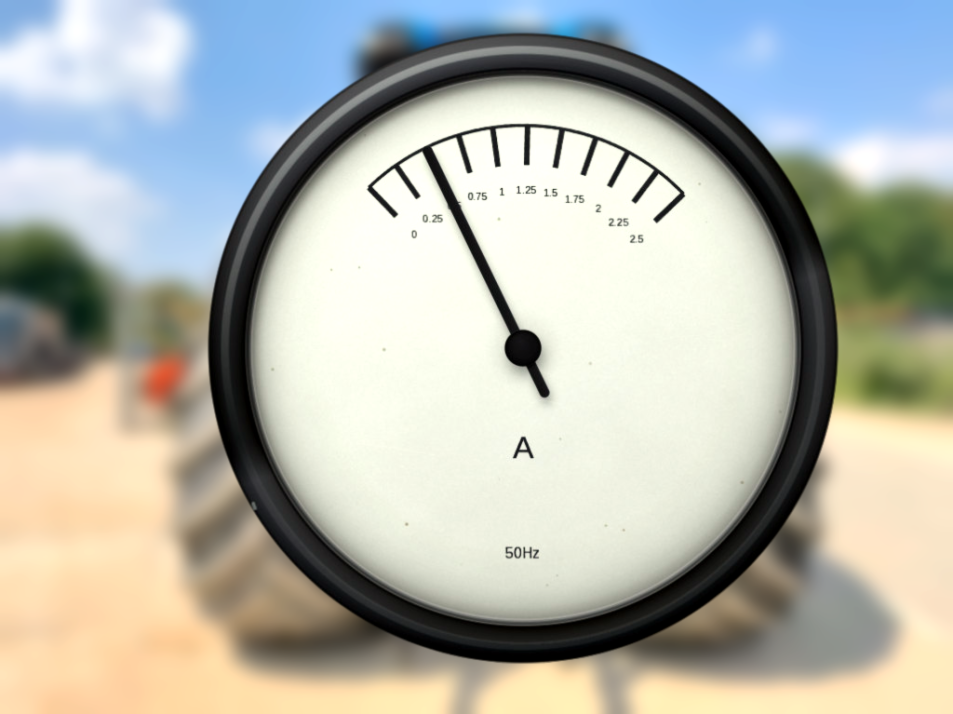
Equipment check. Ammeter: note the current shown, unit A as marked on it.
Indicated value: 0.5 A
